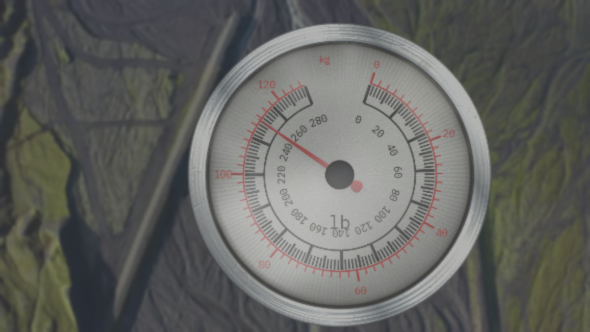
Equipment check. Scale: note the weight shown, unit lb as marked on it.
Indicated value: 250 lb
